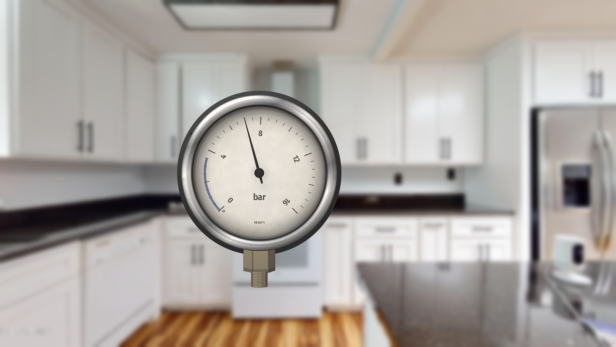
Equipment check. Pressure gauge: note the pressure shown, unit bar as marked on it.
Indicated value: 7 bar
